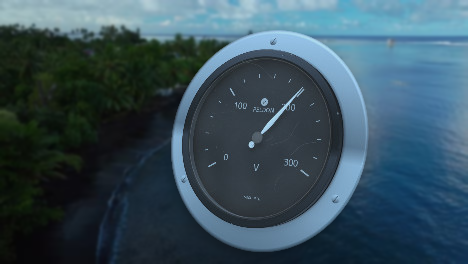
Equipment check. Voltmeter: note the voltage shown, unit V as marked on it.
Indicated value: 200 V
